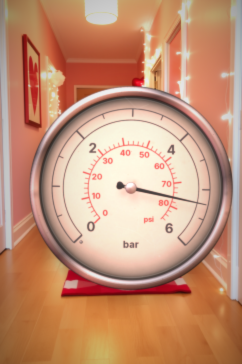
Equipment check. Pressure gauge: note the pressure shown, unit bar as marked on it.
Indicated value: 5.25 bar
